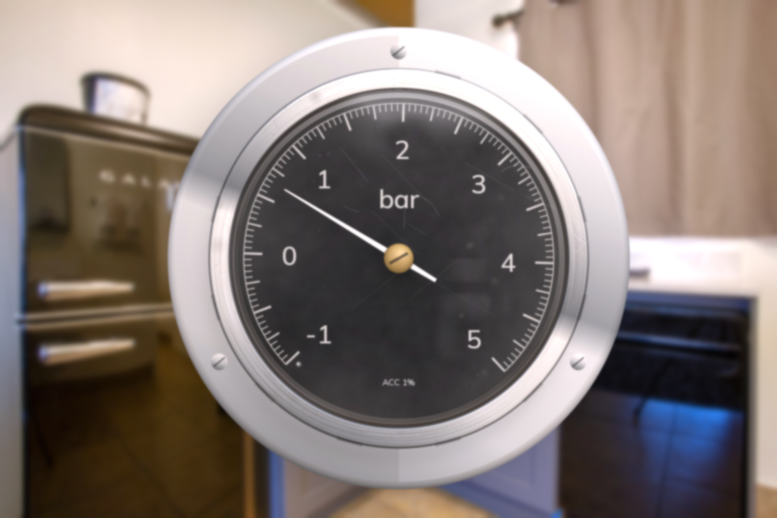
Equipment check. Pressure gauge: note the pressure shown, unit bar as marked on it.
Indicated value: 0.65 bar
